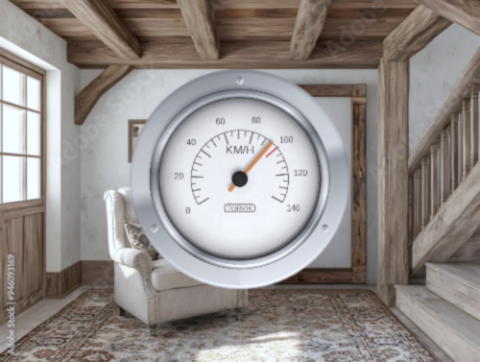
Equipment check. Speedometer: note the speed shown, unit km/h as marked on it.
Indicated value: 95 km/h
